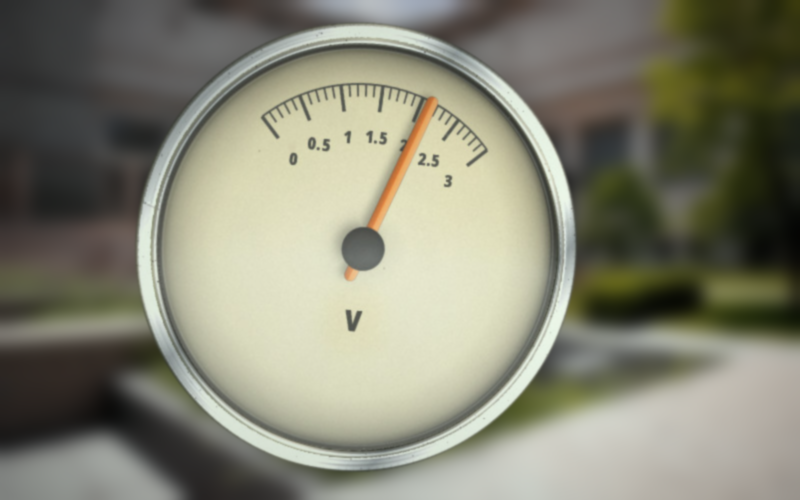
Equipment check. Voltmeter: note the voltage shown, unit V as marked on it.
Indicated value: 2.1 V
